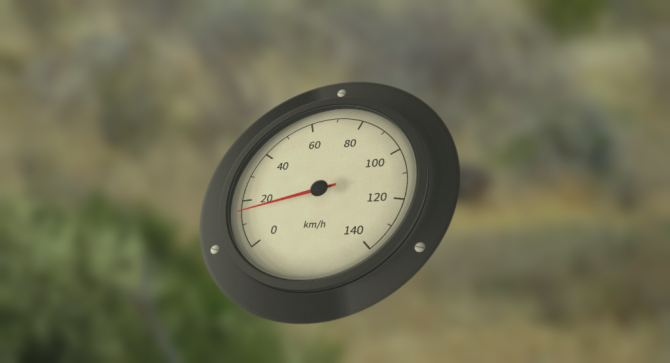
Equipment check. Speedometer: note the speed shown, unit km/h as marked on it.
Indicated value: 15 km/h
